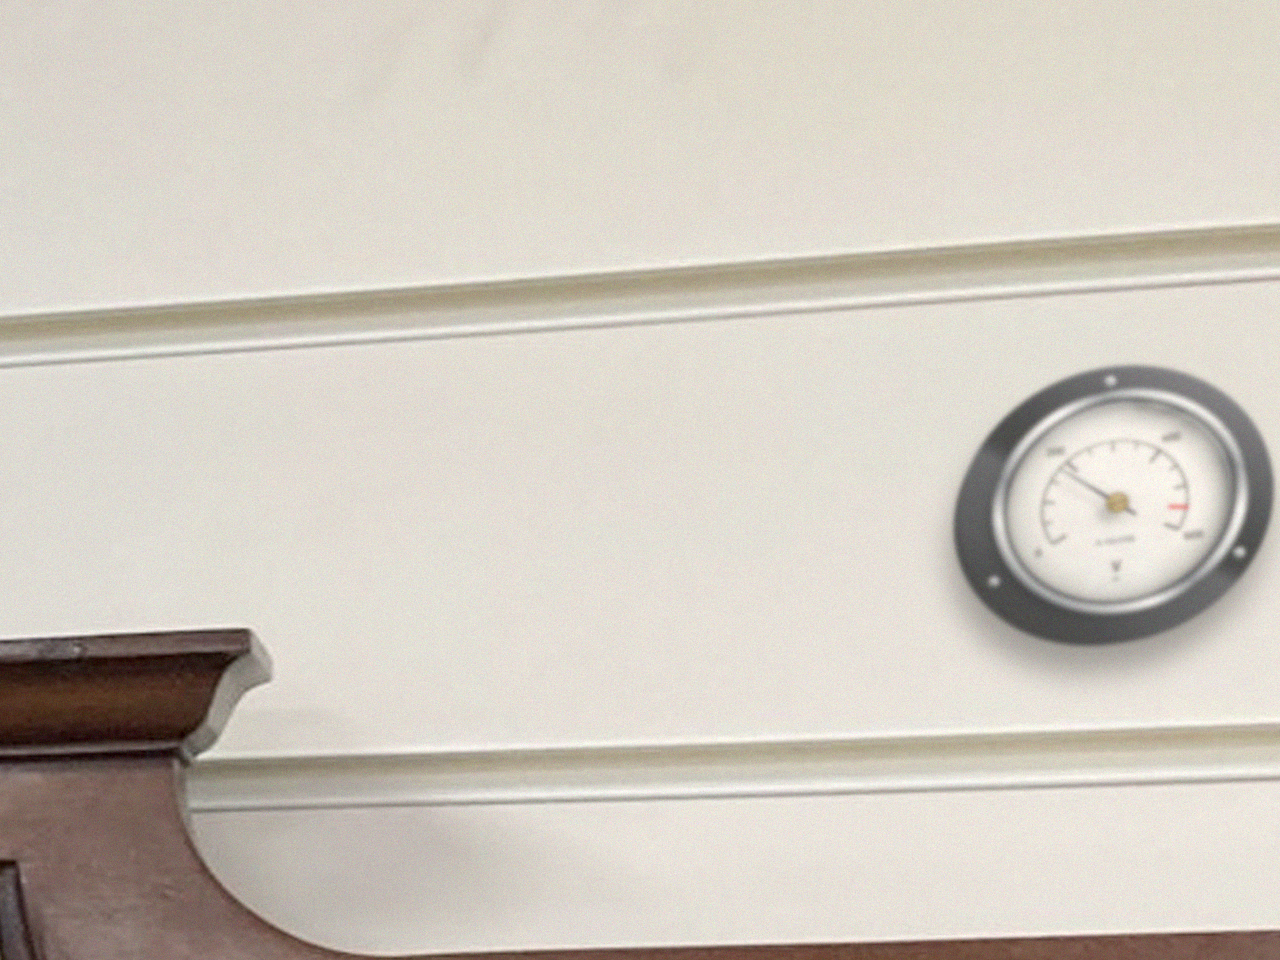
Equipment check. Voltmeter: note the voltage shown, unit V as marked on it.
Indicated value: 175 V
